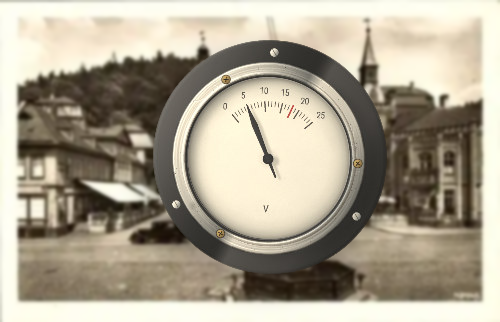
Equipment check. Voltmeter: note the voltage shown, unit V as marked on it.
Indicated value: 5 V
